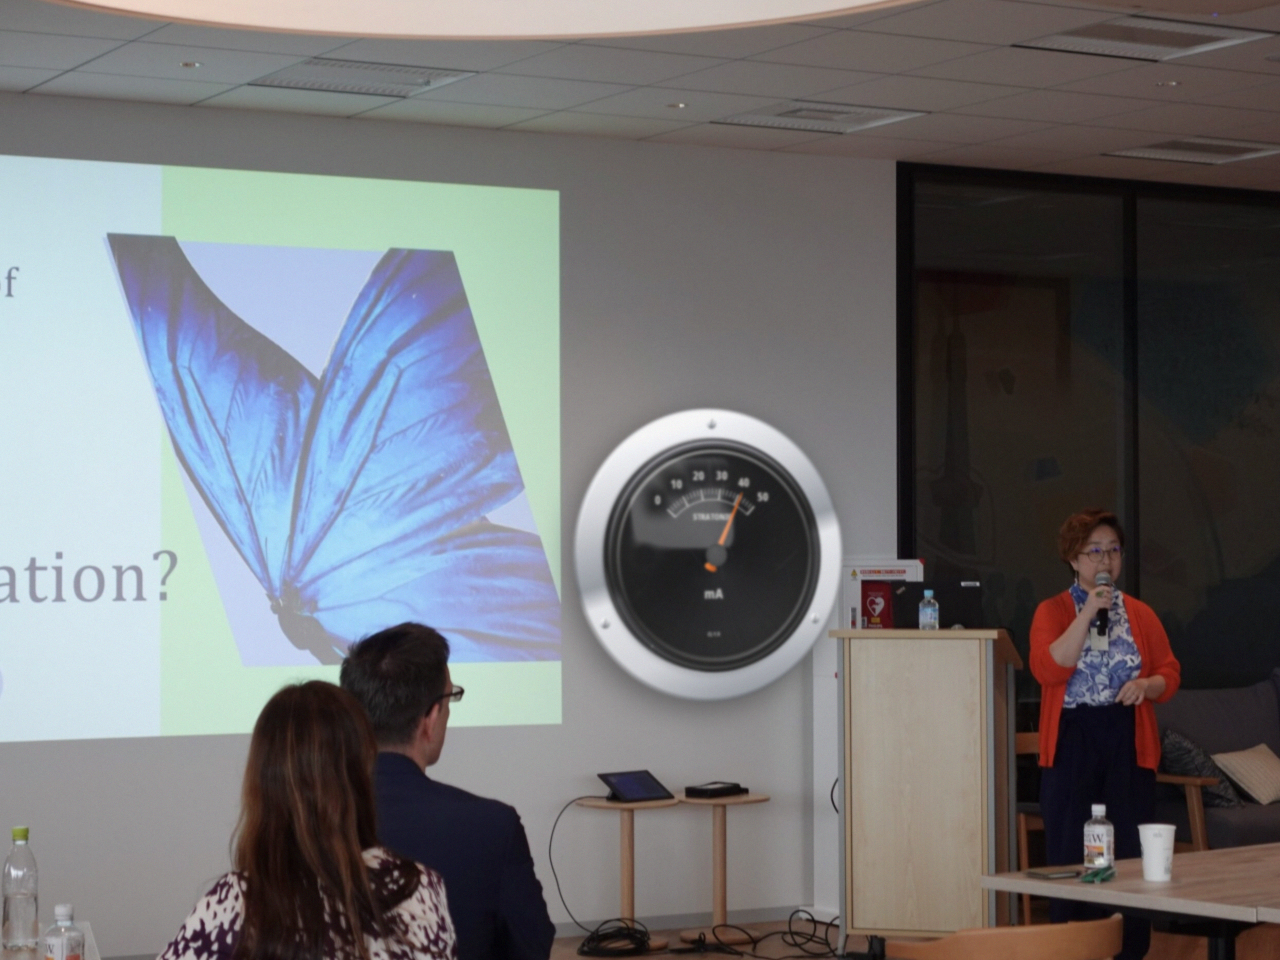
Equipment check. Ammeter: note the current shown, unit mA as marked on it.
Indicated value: 40 mA
